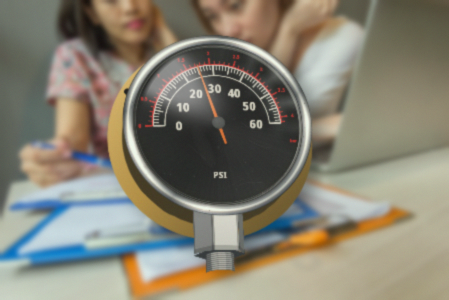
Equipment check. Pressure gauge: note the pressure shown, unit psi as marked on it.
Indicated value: 25 psi
